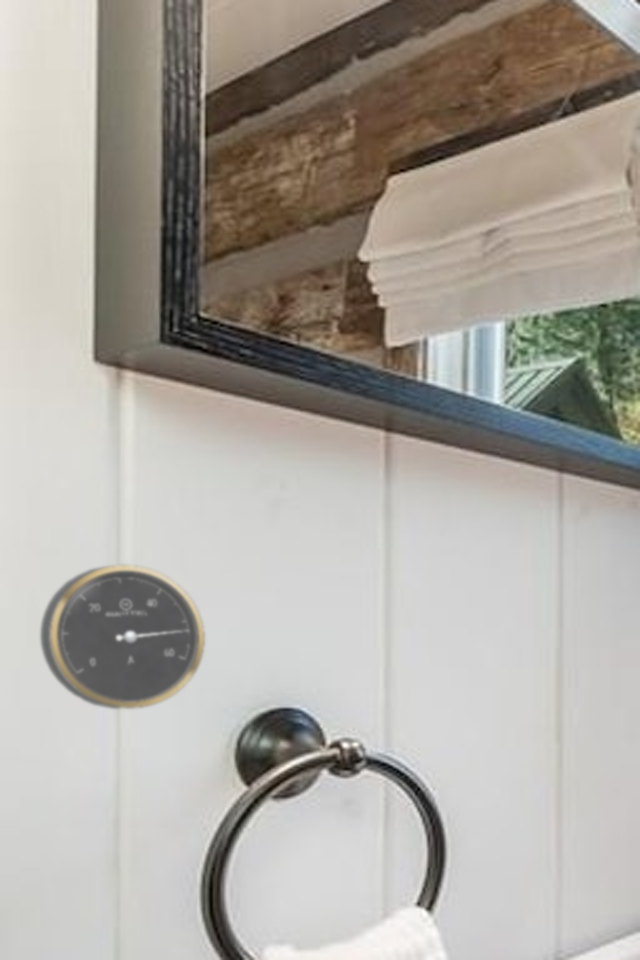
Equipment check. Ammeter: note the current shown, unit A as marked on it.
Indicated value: 52.5 A
